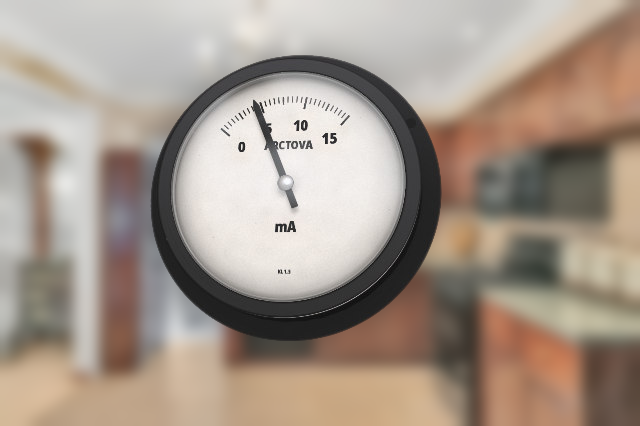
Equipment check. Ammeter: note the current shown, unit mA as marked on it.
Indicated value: 4.5 mA
